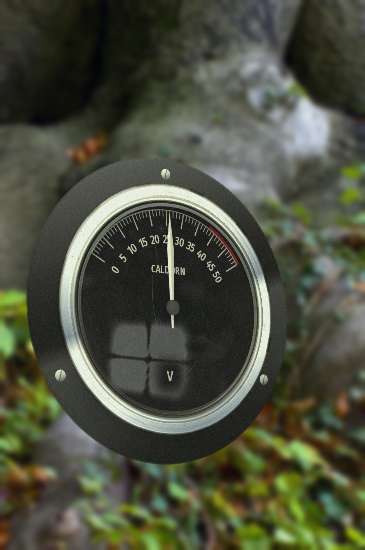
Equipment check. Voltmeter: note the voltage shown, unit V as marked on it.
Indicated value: 25 V
